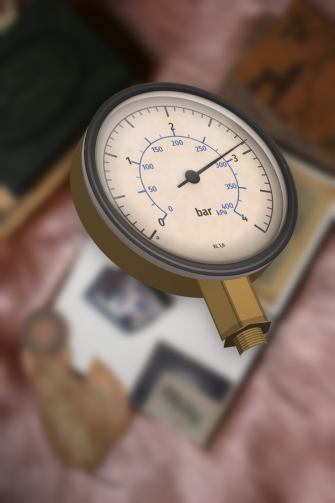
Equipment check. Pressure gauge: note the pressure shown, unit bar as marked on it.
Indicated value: 2.9 bar
